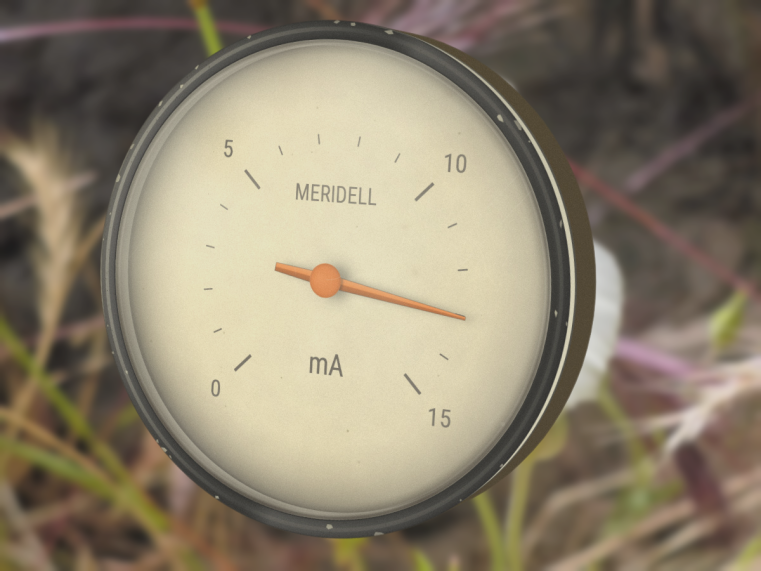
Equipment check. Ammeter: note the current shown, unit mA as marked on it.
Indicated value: 13 mA
